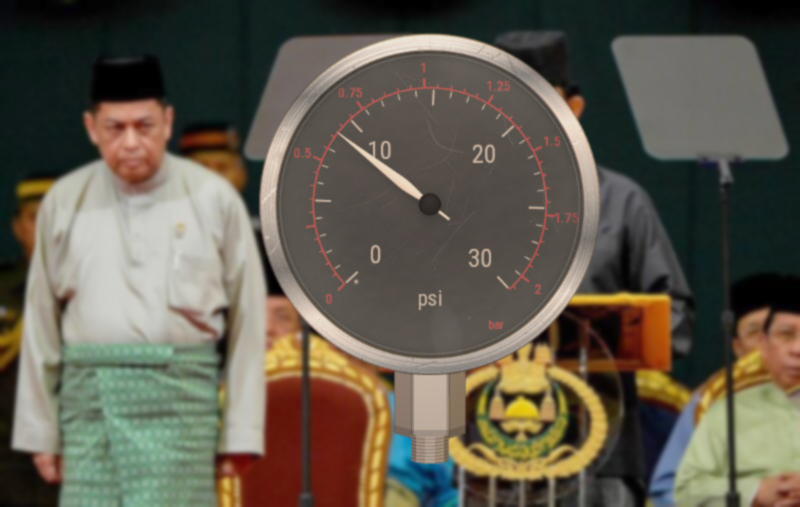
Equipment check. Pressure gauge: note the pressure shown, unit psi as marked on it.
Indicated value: 9 psi
